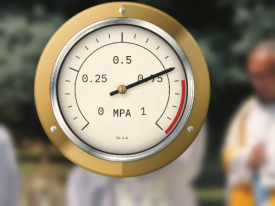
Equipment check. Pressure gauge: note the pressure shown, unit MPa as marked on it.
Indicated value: 0.75 MPa
